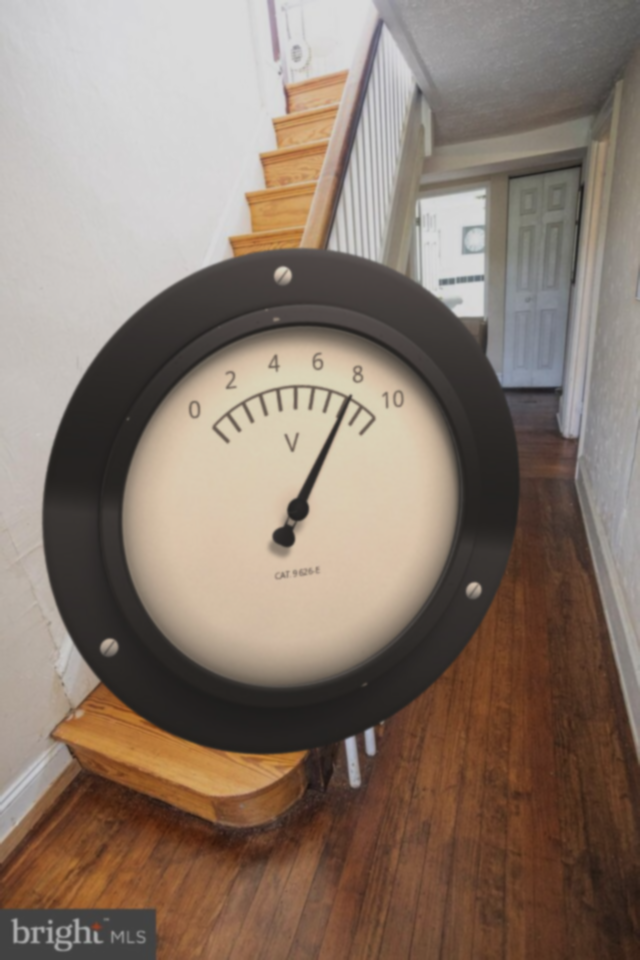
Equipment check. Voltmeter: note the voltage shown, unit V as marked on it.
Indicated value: 8 V
